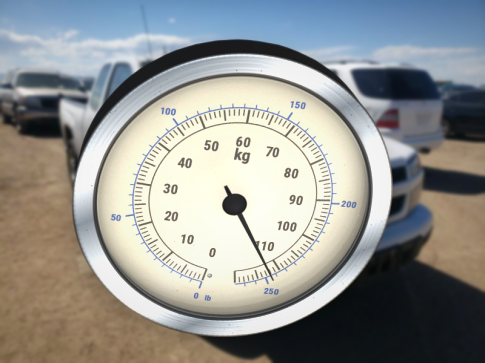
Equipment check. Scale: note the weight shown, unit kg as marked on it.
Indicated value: 112 kg
